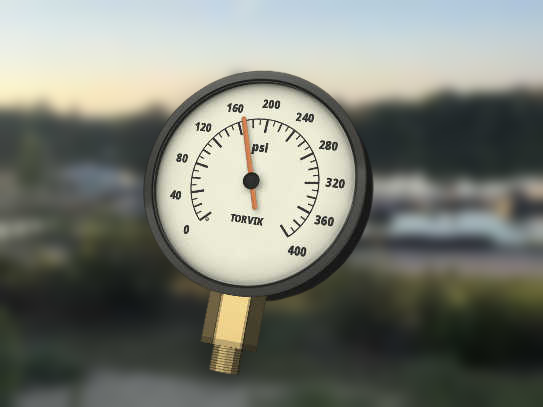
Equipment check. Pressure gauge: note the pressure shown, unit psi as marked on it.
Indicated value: 170 psi
